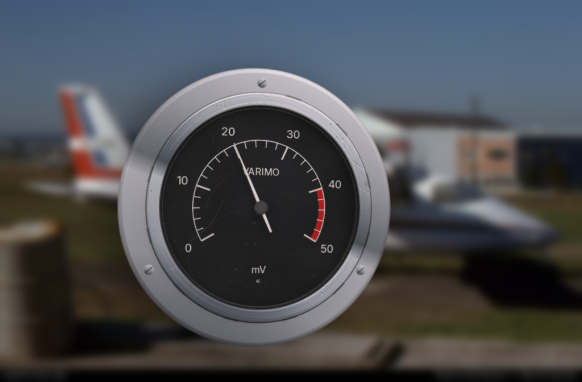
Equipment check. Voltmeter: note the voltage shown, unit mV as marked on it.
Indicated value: 20 mV
